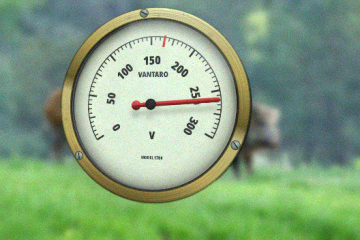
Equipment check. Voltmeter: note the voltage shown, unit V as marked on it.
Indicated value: 260 V
